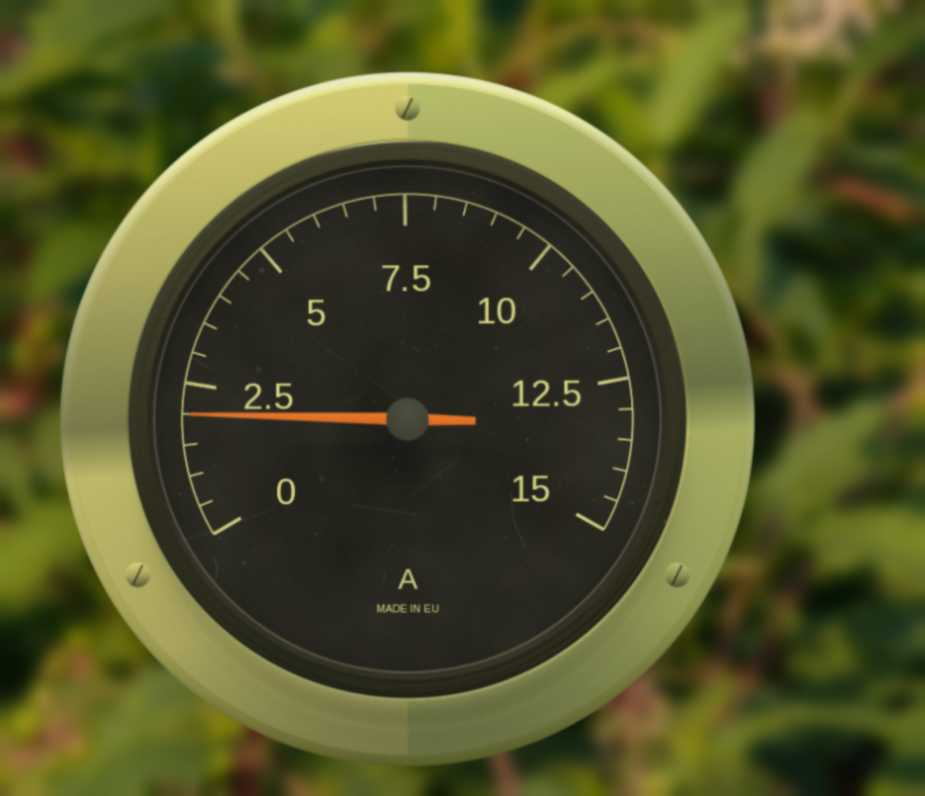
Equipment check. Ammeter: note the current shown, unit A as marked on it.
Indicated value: 2 A
